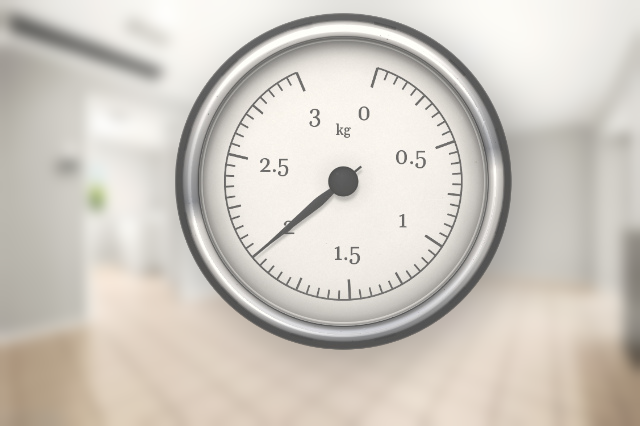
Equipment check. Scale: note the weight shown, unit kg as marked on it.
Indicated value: 2 kg
